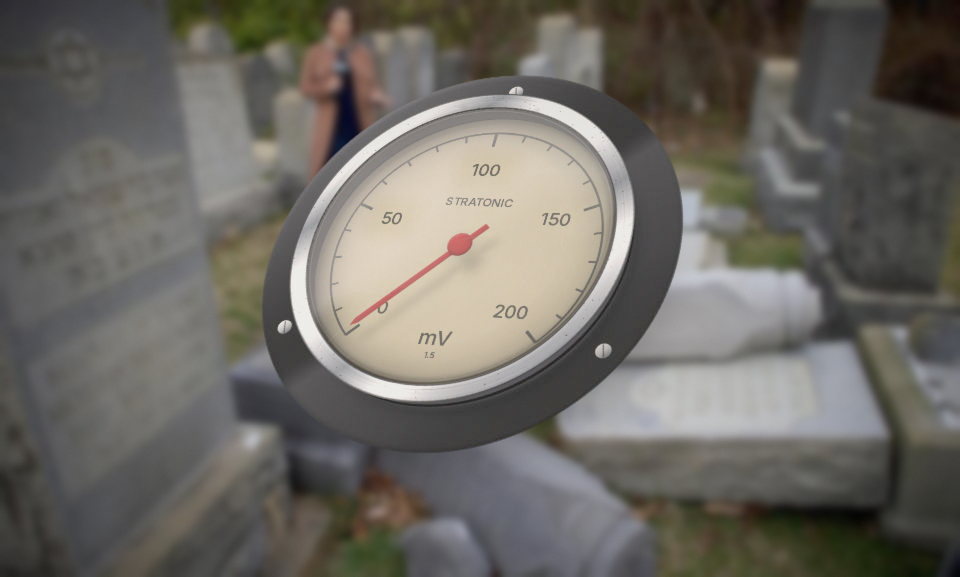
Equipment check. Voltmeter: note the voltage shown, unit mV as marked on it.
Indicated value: 0 mV
